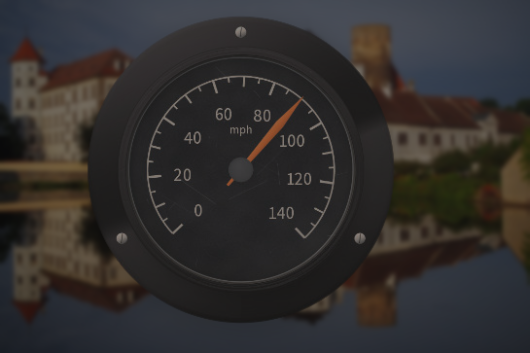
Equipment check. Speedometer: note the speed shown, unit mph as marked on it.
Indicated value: 90 mph
